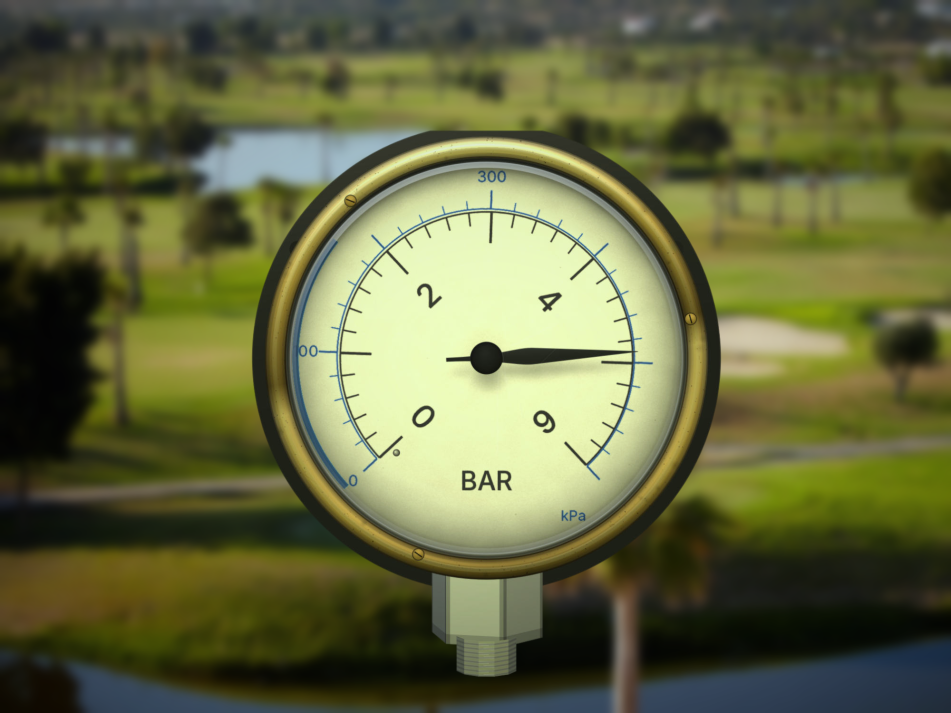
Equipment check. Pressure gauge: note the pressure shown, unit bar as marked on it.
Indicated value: 4.9 bar
